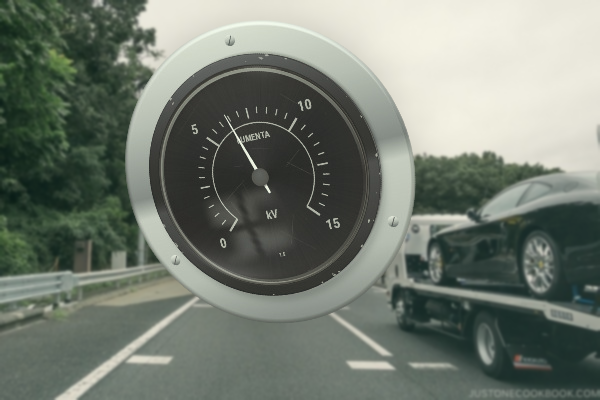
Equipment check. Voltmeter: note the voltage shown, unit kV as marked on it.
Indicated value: 6.5 kV
